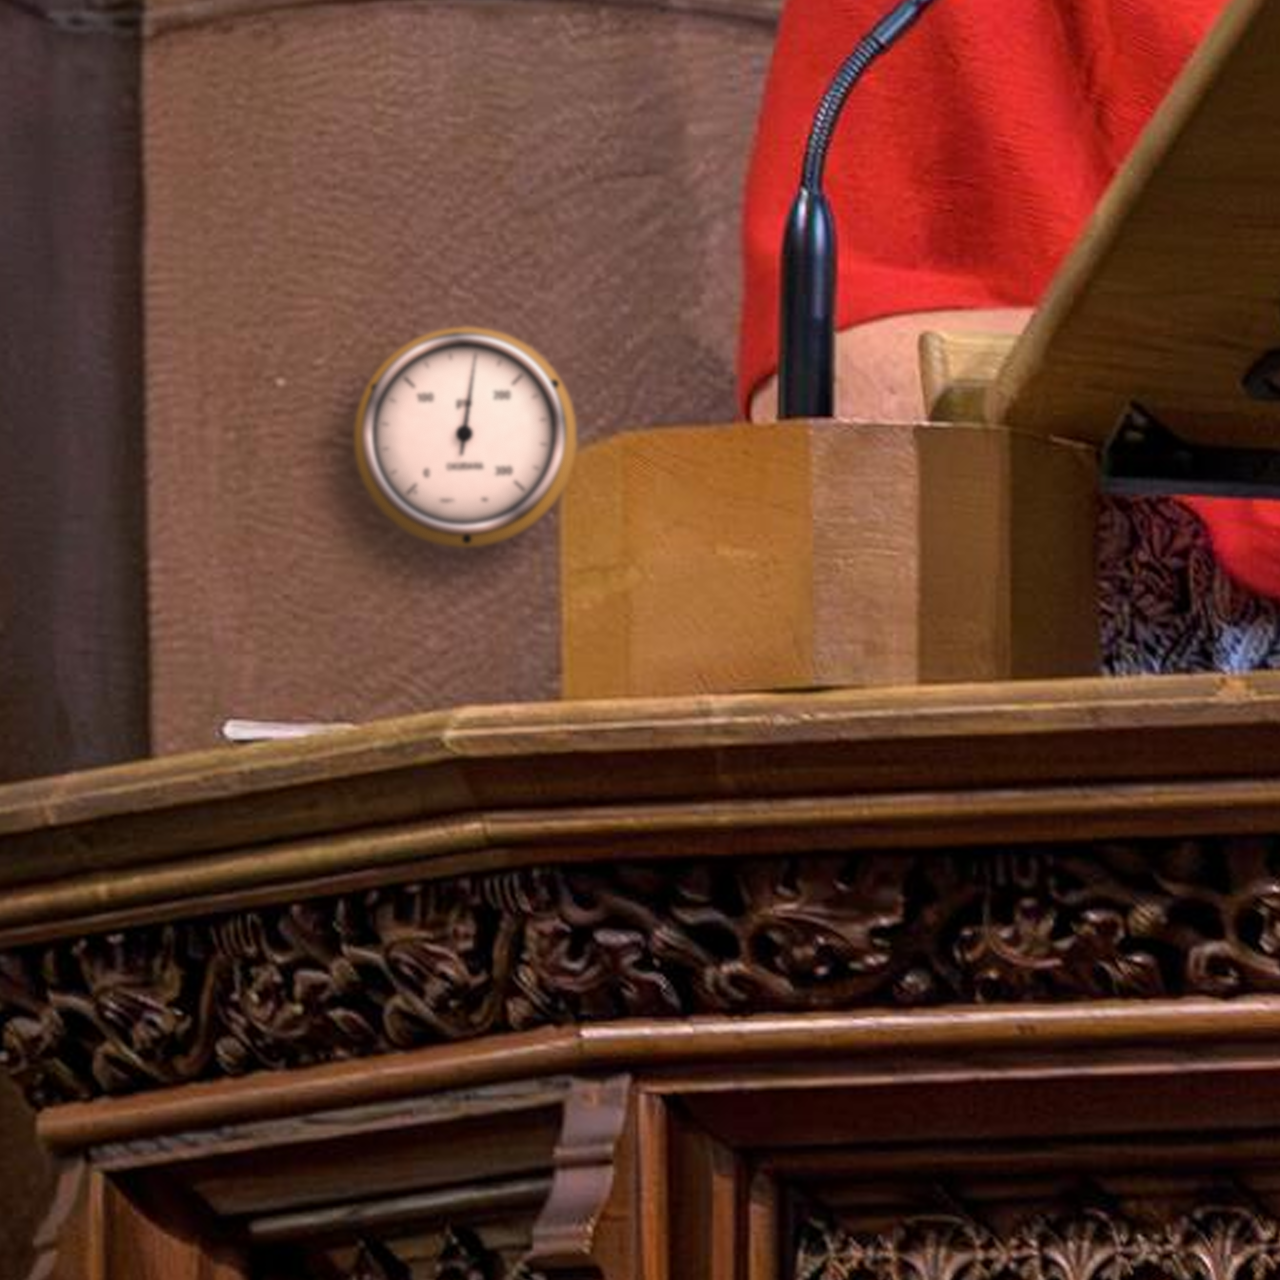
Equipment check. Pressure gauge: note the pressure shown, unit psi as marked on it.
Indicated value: 160 psi
